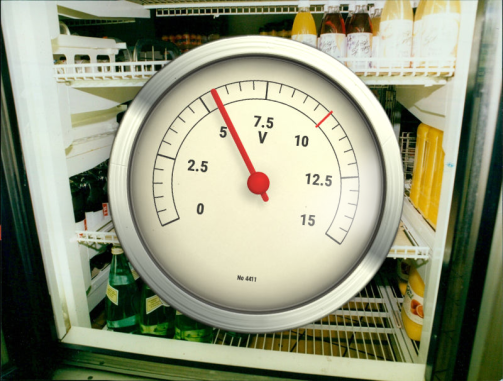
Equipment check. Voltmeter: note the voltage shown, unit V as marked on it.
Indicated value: 5.5 V
